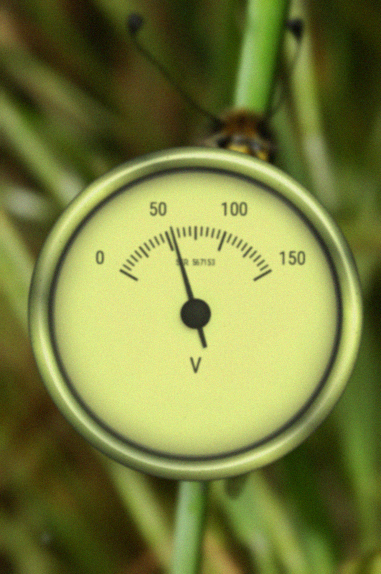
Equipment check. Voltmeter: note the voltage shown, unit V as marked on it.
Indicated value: 55 V
